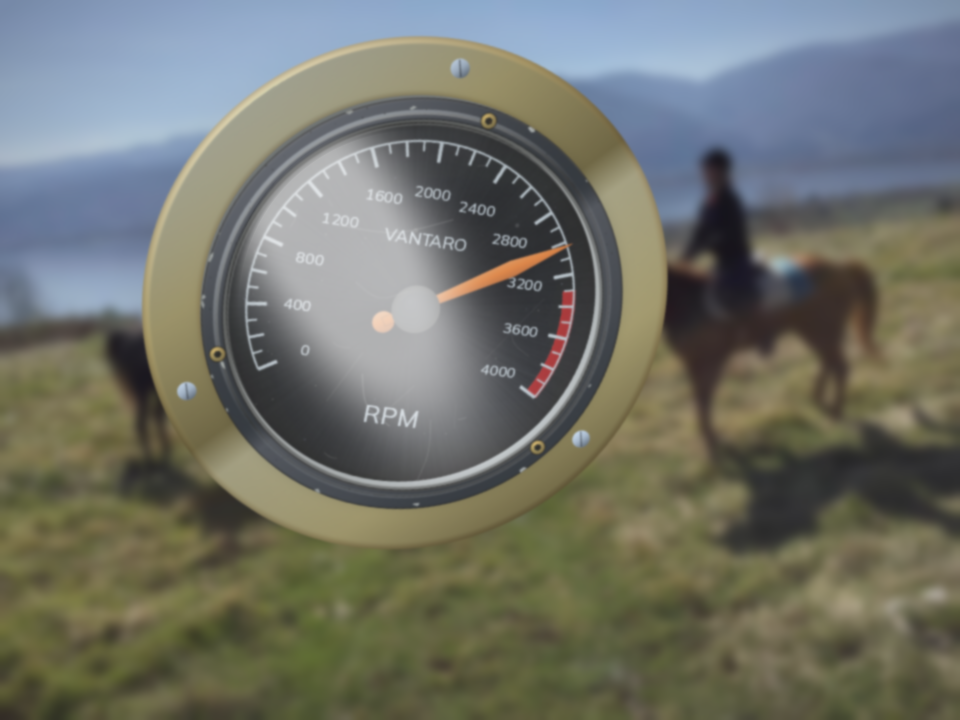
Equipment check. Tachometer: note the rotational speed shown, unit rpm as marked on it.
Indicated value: 3000 rpm
